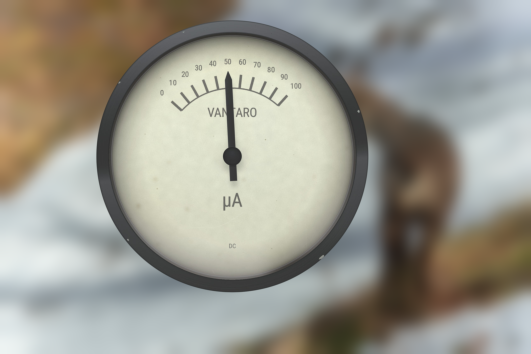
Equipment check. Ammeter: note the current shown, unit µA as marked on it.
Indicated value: 50 µA
